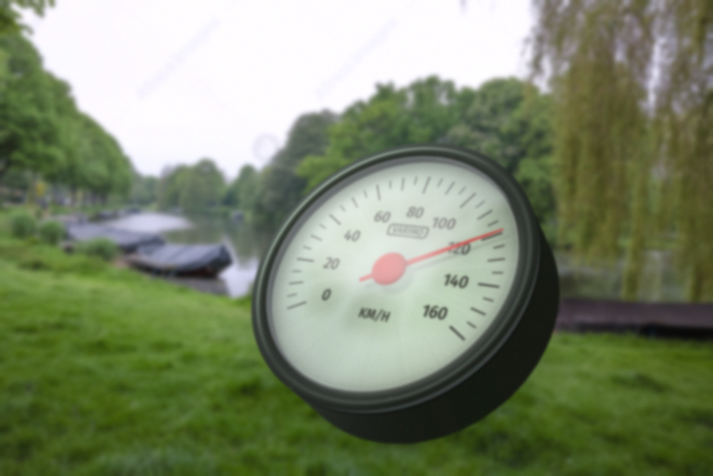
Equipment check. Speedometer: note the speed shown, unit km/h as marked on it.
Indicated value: 120 km/h
